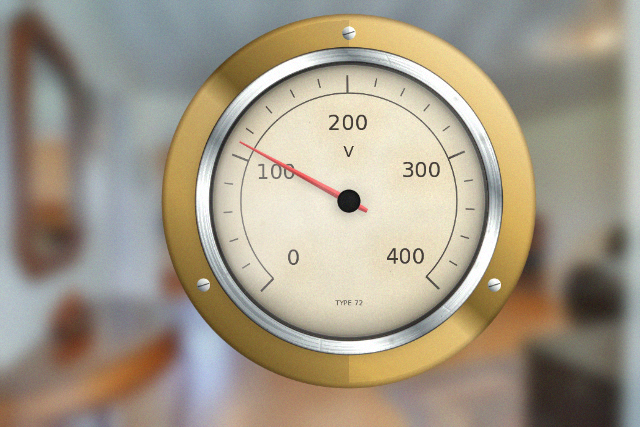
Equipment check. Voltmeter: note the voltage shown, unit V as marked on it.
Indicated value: 110 V
